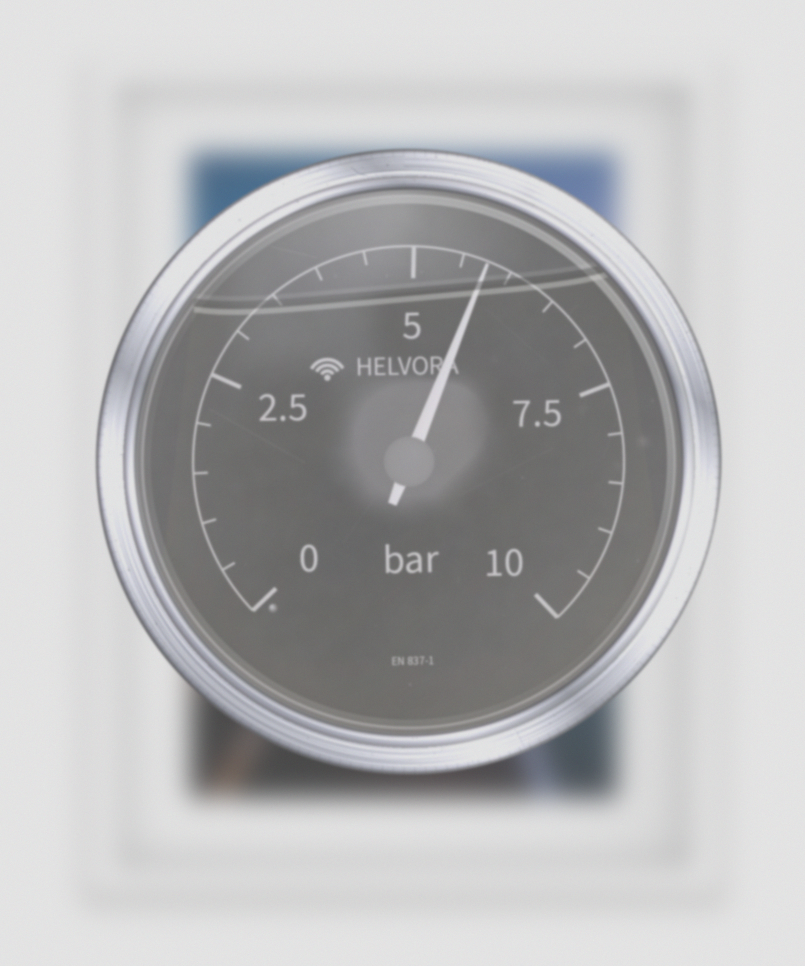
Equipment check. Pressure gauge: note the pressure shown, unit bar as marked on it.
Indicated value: 5.75 bar
